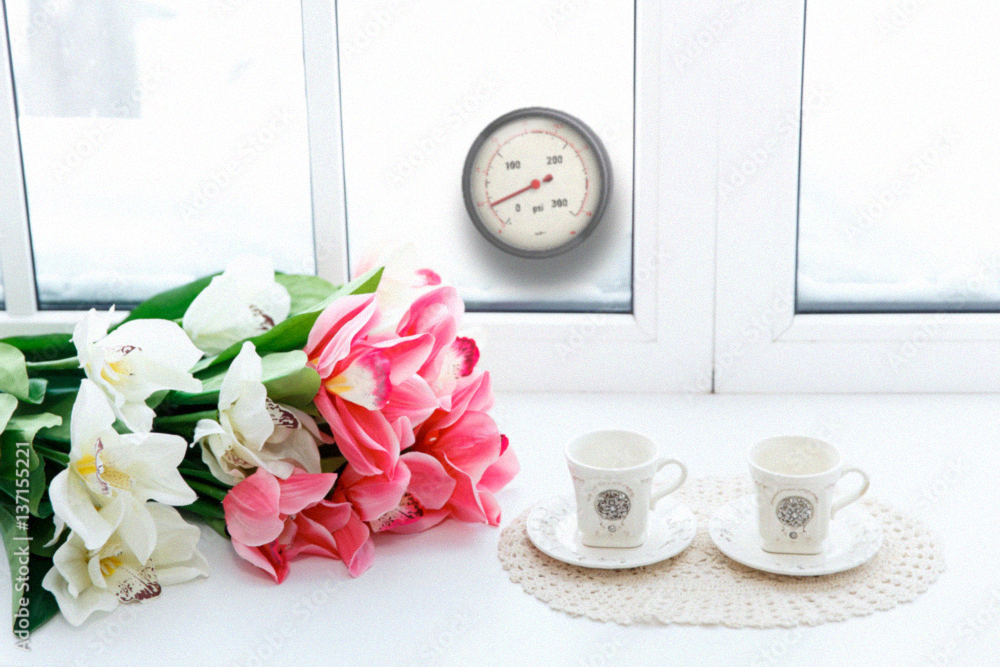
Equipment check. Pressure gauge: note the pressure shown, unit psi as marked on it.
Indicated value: 30 psi
